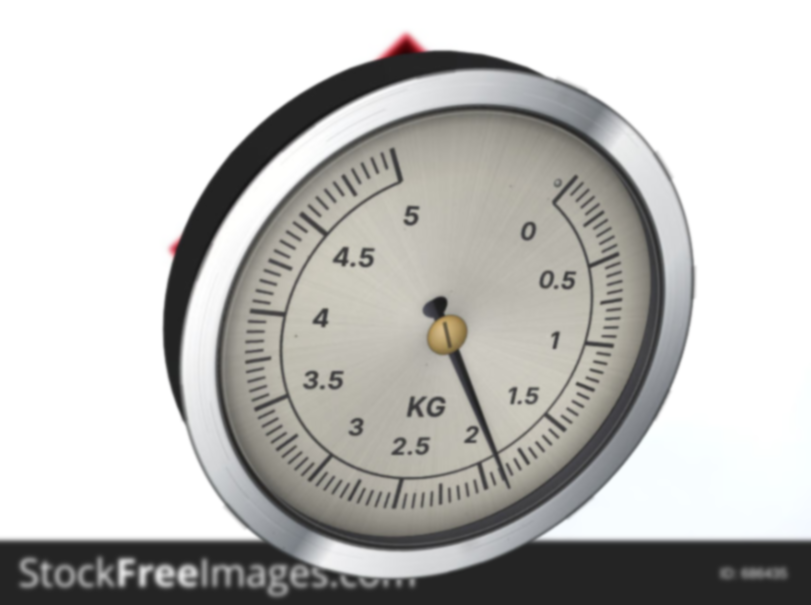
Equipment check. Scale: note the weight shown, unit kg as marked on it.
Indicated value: 1.9 kg
